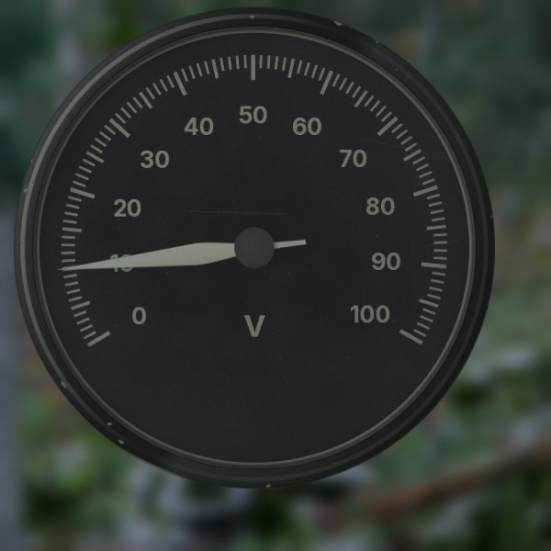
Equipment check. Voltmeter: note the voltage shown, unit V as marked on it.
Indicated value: 10 V
